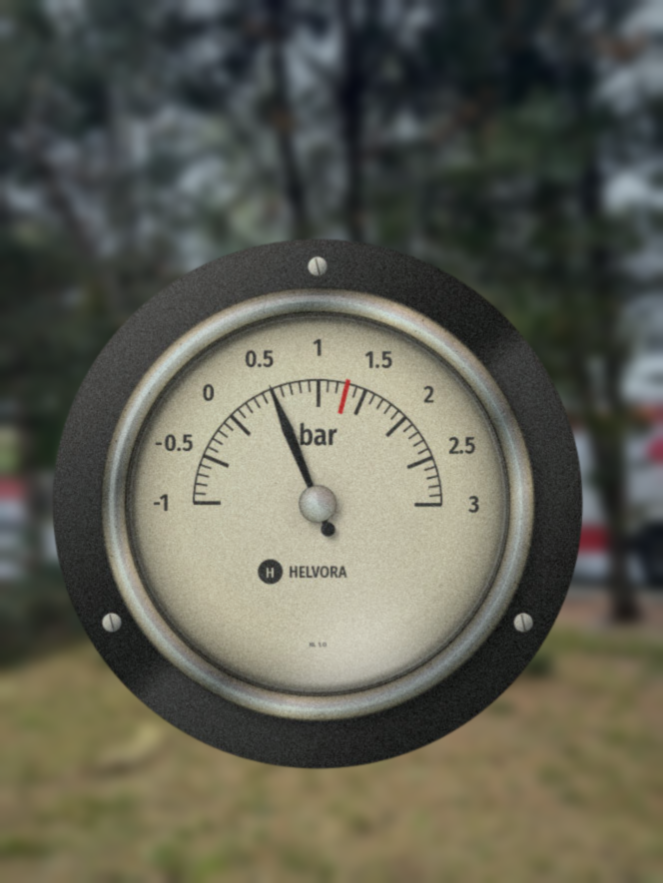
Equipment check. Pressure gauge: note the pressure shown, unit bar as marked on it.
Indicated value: 0.5 bar
